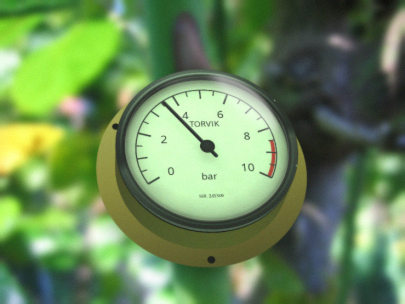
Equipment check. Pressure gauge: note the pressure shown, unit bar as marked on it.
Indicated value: 3.5 bar
